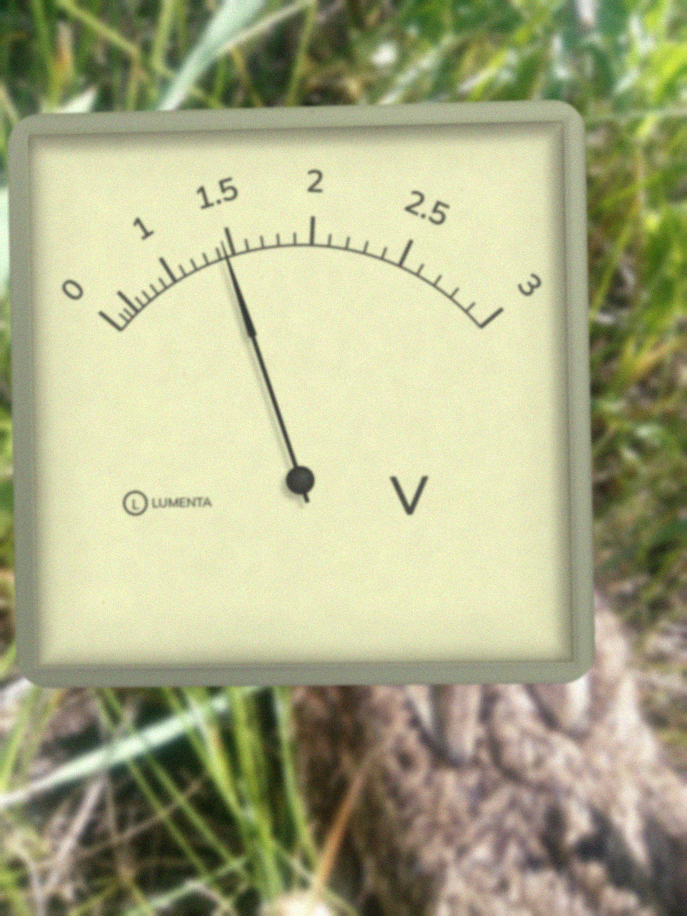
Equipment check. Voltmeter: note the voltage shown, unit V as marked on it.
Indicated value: 1.45 V
